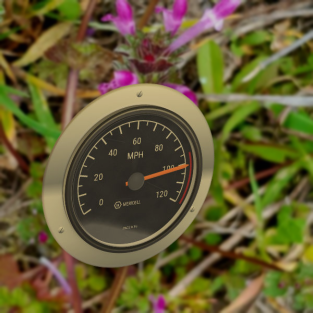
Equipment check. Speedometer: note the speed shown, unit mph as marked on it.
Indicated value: 100 mph
